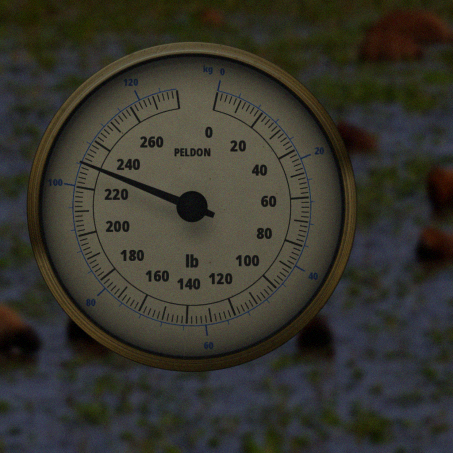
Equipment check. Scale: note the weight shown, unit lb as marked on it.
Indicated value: 230 lb
